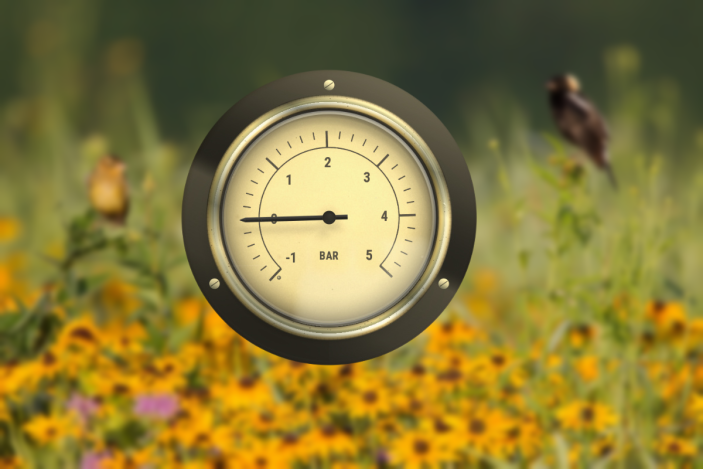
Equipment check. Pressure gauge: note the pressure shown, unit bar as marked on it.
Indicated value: 0 bar
